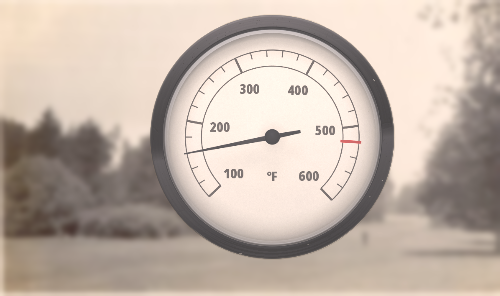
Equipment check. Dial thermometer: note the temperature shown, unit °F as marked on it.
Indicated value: 160 °F
